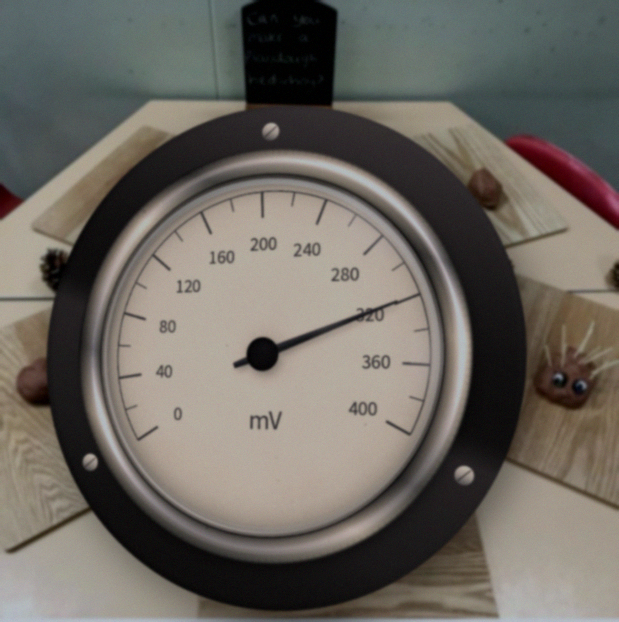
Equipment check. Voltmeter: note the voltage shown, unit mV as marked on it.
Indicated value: 320 mV
